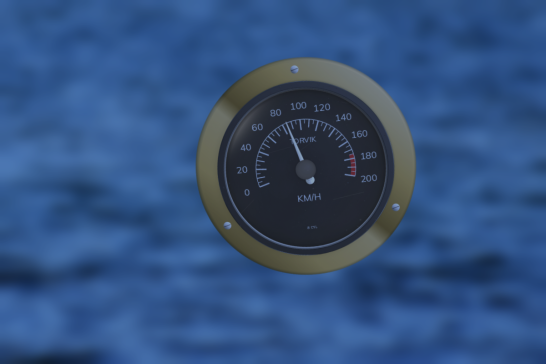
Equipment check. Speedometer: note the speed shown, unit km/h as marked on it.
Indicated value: 85 km/h
